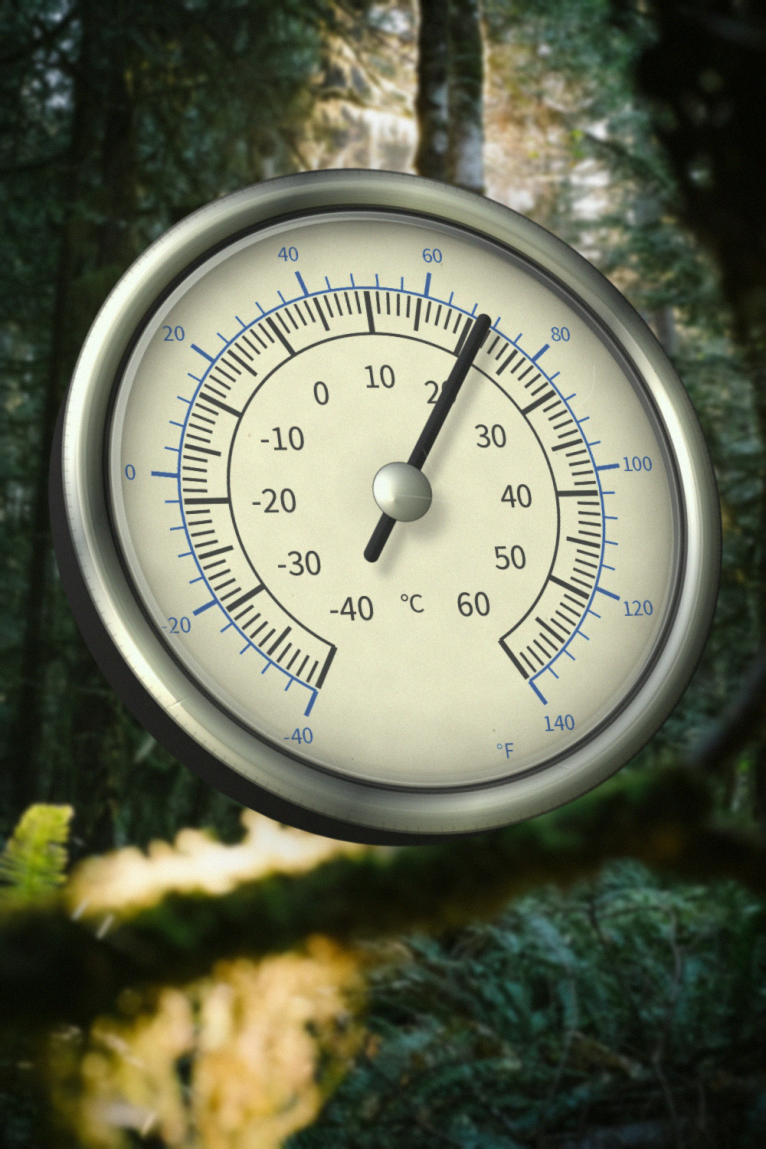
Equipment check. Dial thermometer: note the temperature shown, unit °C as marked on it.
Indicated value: 21 °C
